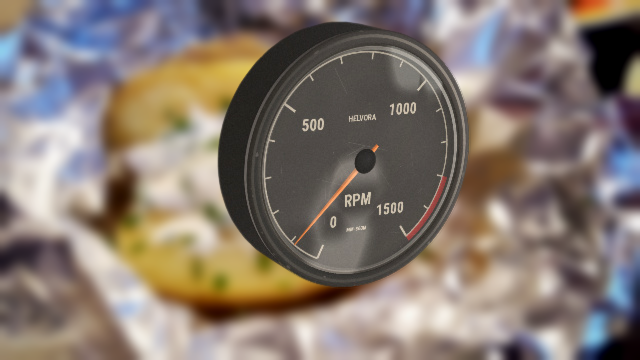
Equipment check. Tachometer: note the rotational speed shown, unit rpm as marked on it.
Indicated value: 100 rpm
